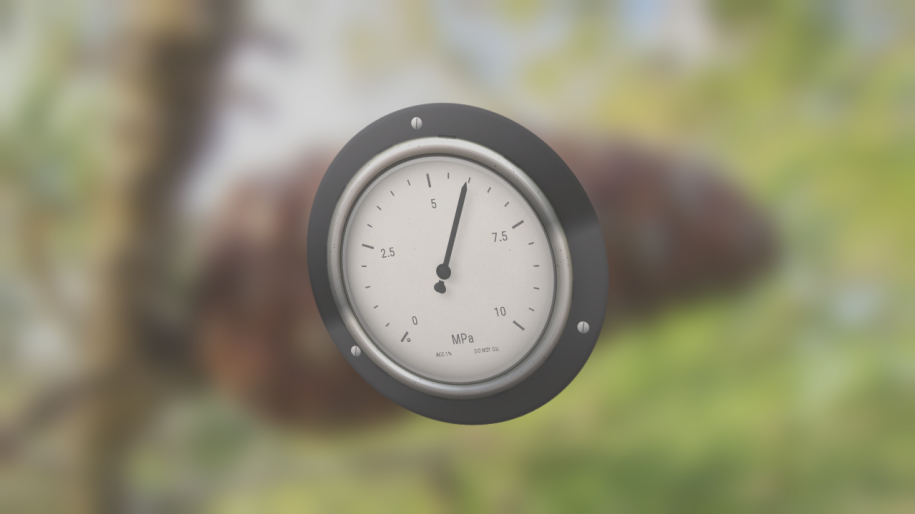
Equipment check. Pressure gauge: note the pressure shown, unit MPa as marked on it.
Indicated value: 6 MPa
